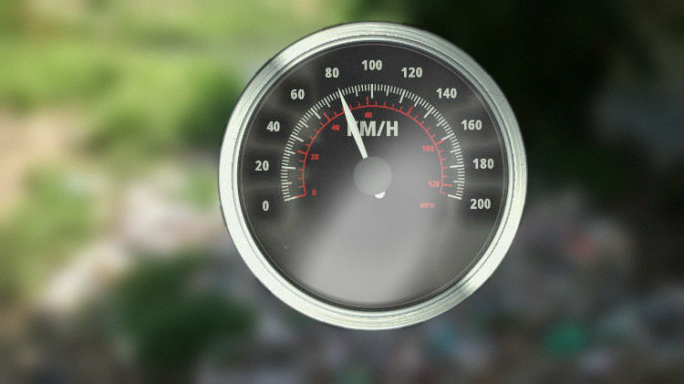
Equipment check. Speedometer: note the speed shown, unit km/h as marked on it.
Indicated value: 80 km/h
